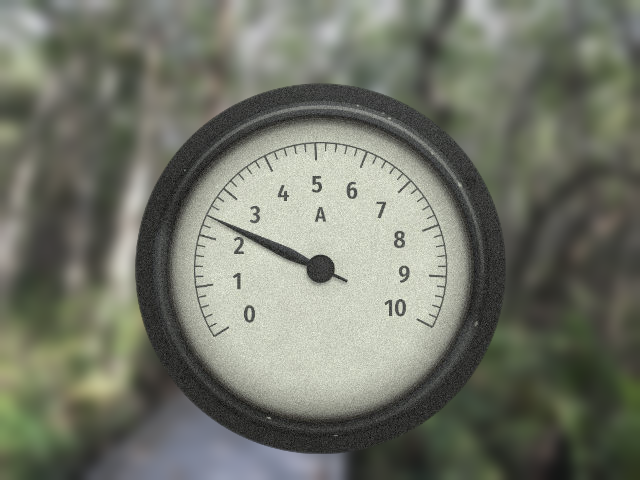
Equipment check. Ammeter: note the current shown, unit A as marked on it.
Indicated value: 2.4 A
